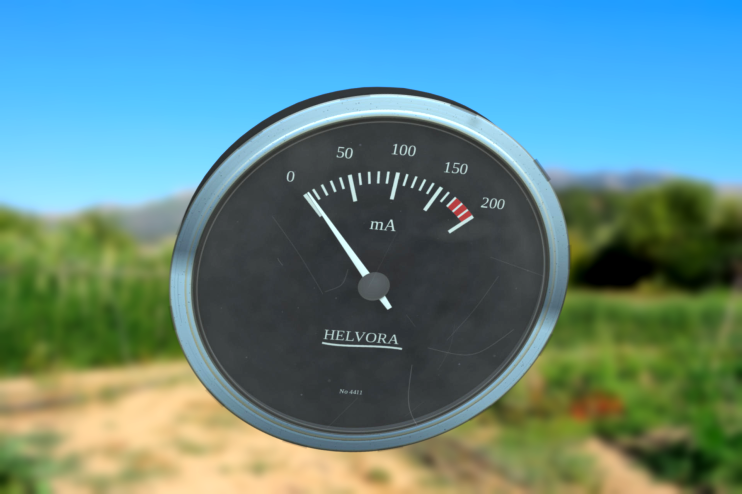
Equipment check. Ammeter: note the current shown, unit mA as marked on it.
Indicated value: 5 mA
